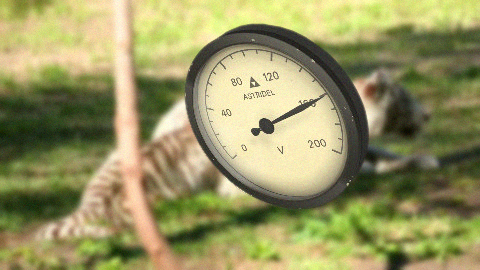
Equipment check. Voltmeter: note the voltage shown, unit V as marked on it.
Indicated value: 160 V
